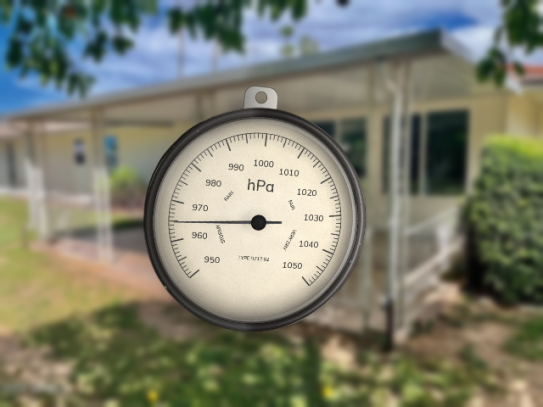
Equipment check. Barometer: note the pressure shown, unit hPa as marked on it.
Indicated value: 965 hPa
